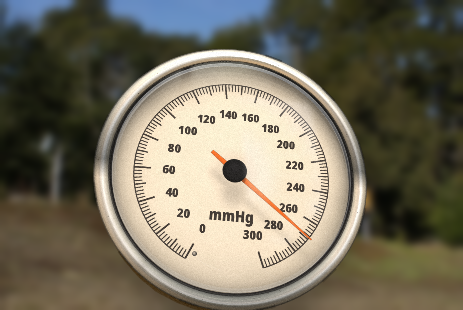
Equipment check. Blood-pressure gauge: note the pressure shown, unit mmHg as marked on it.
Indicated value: 270 mmHg
